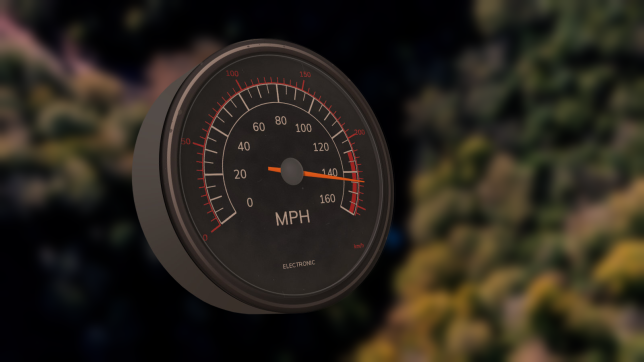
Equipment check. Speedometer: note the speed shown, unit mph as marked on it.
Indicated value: 145 mph
